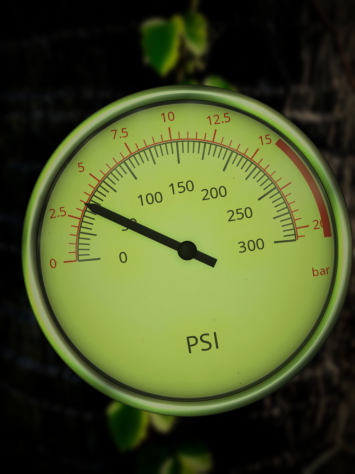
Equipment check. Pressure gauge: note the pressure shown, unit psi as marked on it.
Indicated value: 50 psi
